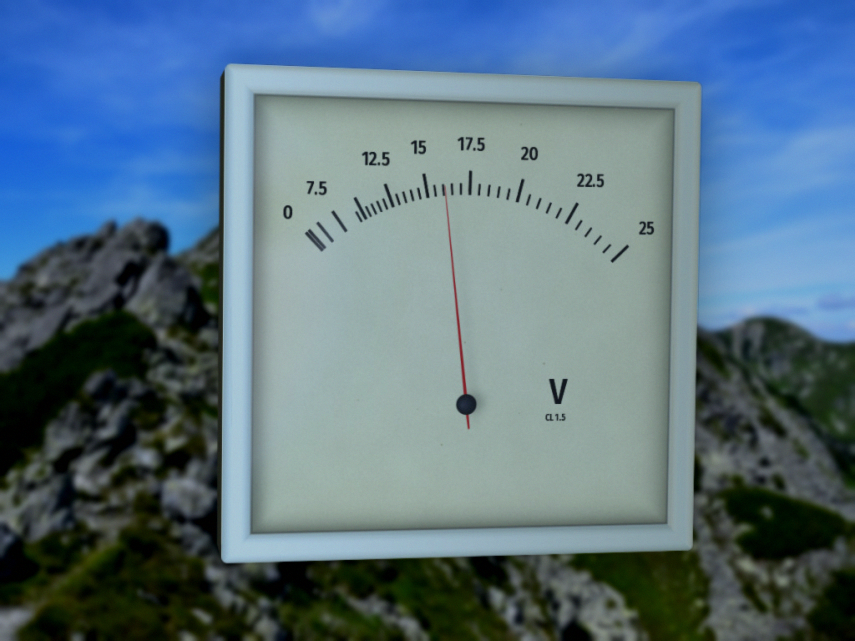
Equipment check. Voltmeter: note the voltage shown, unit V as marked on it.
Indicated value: 16 V
